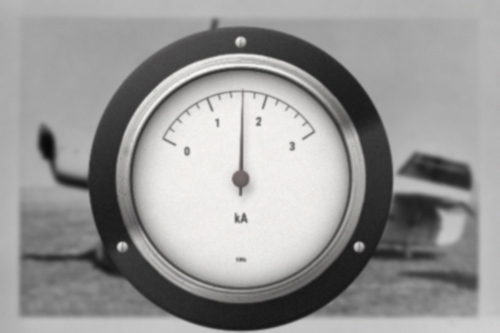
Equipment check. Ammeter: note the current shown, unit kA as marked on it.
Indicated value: 1.6 kA
